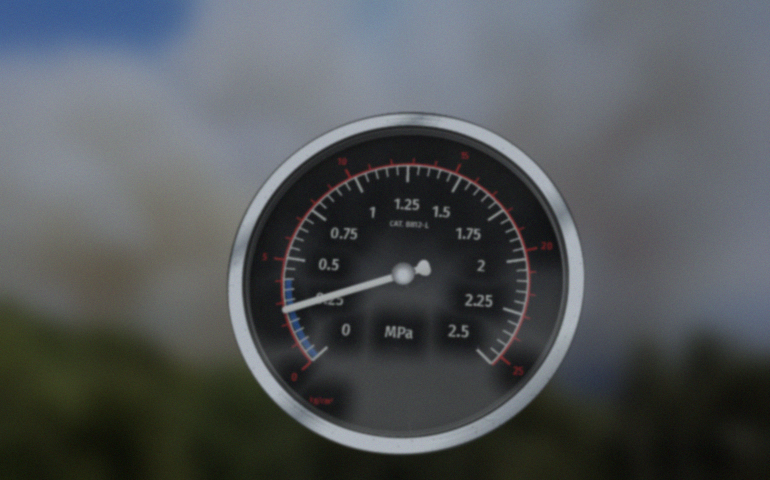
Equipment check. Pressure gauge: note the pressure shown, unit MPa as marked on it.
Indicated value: 0.25 MPa
